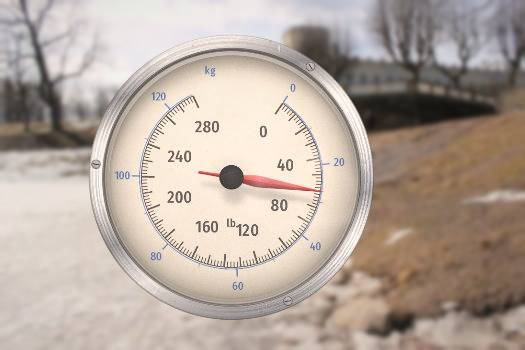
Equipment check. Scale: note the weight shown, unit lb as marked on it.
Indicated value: 60 lb
